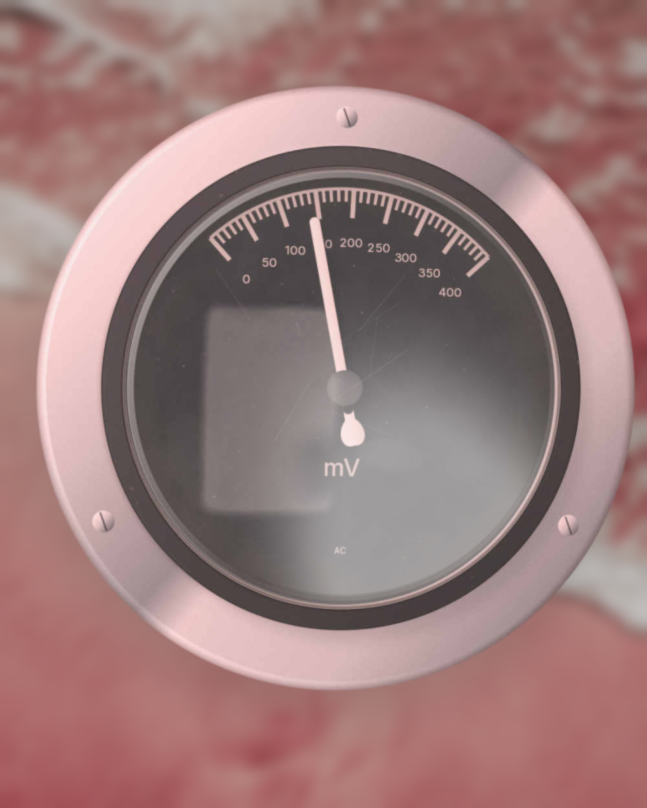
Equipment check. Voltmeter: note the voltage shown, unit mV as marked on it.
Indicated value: 140 mV
